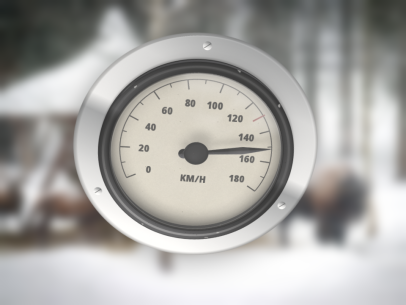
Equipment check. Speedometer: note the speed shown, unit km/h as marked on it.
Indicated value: 150 km/h
